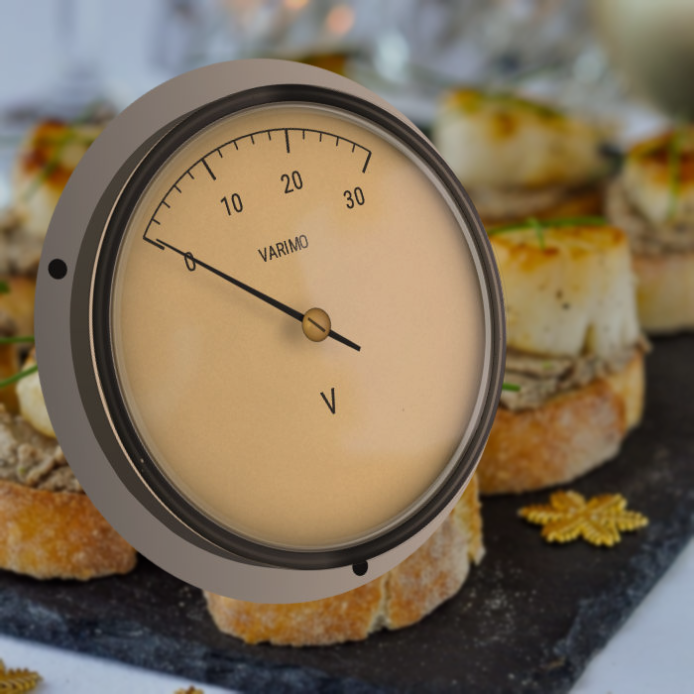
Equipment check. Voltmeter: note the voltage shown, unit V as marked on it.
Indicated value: 0 V
